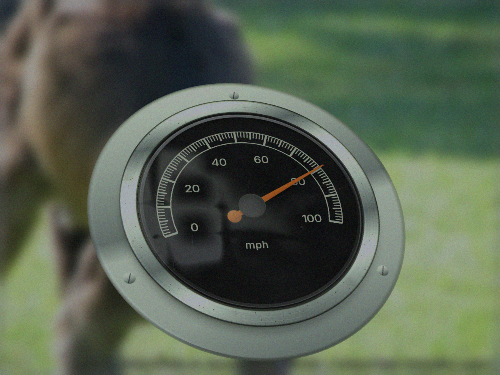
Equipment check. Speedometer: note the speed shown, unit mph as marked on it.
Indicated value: 80 mph
